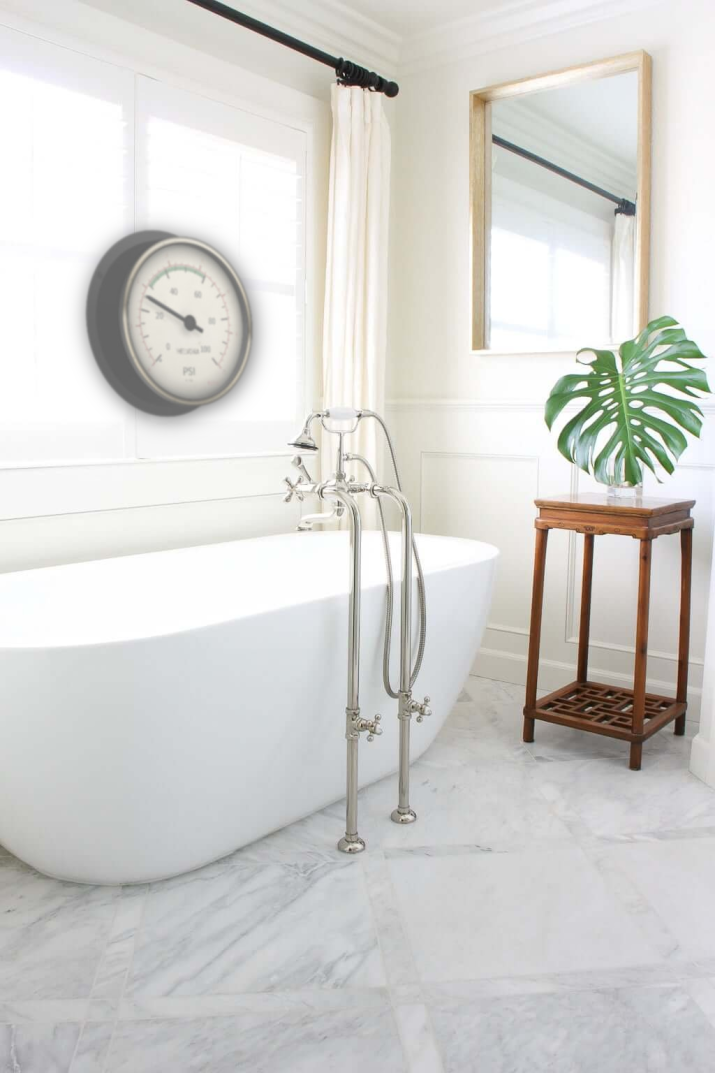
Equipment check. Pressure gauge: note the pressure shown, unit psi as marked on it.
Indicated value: 25 psi
